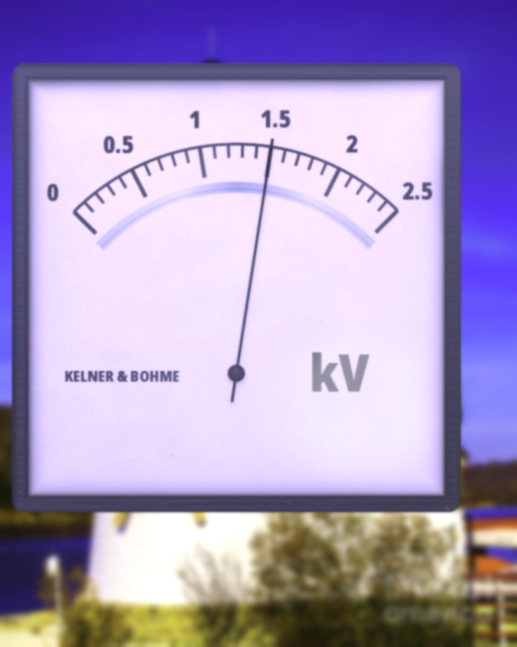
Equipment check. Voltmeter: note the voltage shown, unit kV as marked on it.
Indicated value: 1.5 kV
